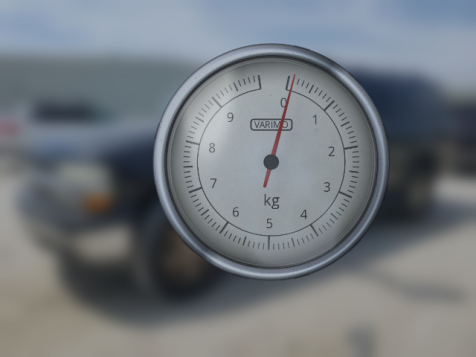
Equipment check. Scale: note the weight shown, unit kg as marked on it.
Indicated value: 0.1 kg
